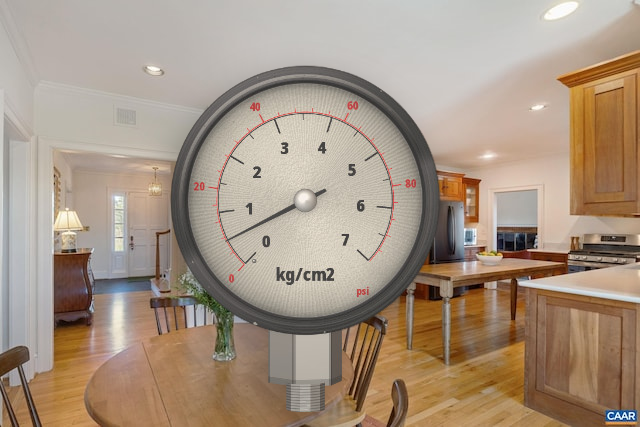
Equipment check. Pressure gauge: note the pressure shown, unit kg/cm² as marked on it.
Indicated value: 0.5 kg/cm²
